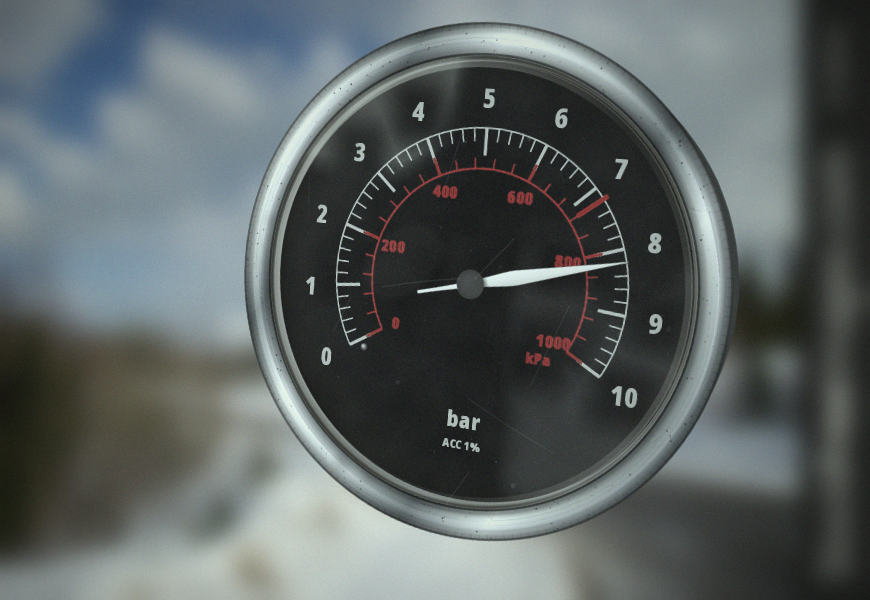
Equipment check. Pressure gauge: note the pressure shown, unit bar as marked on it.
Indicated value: 8.2 bar
